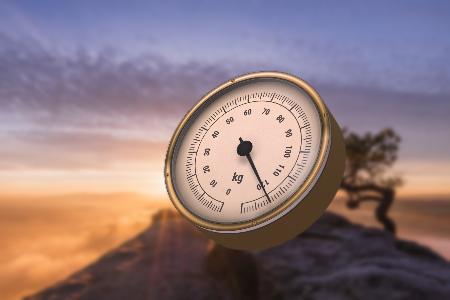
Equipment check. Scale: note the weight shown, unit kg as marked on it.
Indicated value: 120 kg
